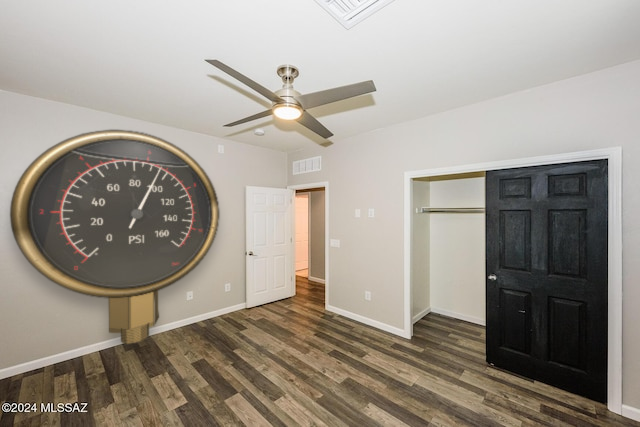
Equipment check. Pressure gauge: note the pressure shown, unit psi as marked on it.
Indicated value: 95 psi
